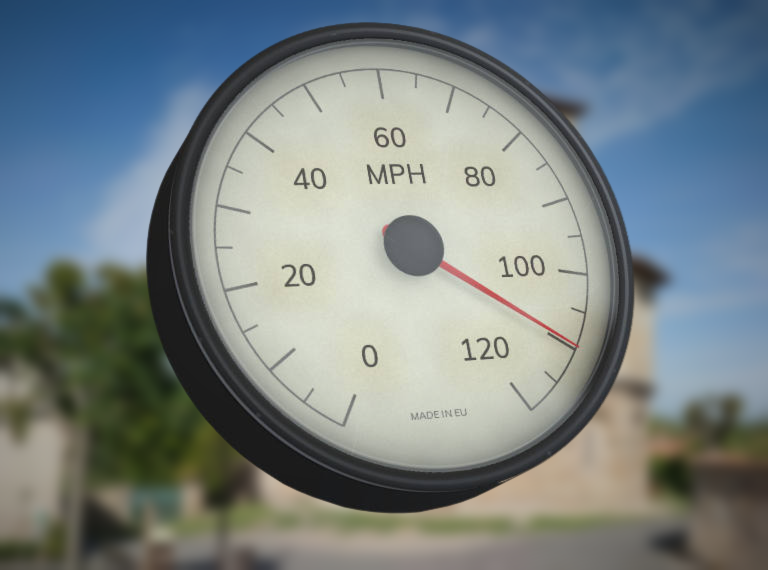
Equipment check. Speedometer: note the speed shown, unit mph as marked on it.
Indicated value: 110 mph
